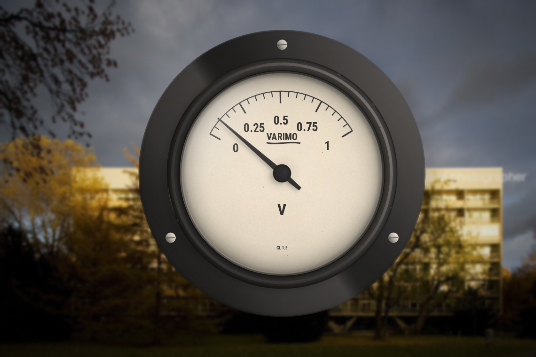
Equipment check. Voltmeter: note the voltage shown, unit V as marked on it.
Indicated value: 0.1 V
